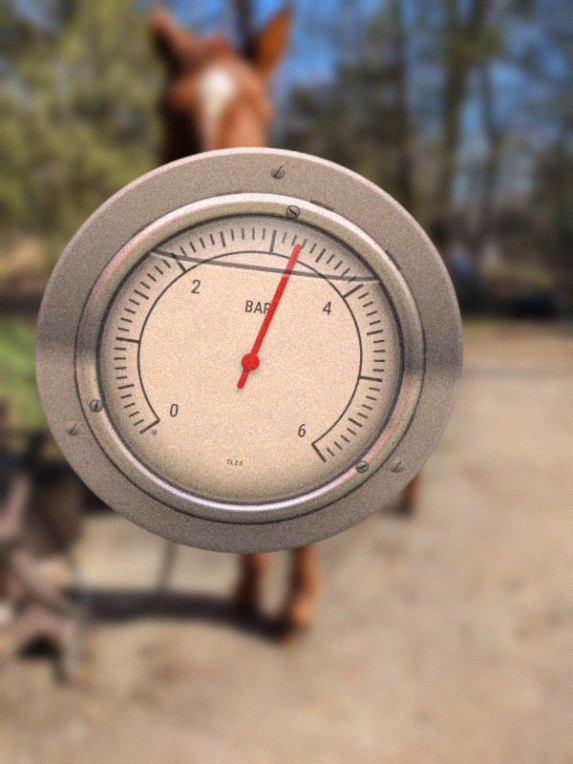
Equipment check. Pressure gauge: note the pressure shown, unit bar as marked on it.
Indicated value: 3.25 bar
